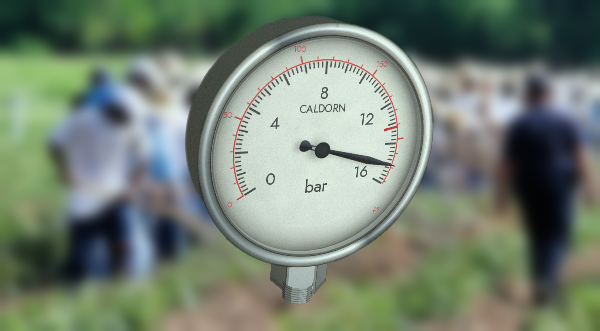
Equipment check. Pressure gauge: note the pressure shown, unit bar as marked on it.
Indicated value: 15 bar
